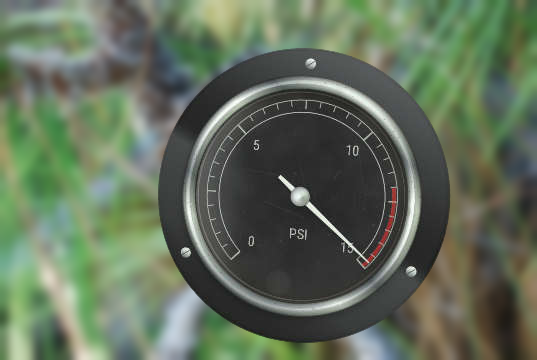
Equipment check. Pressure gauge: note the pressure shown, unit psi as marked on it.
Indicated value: 14.75 psi
